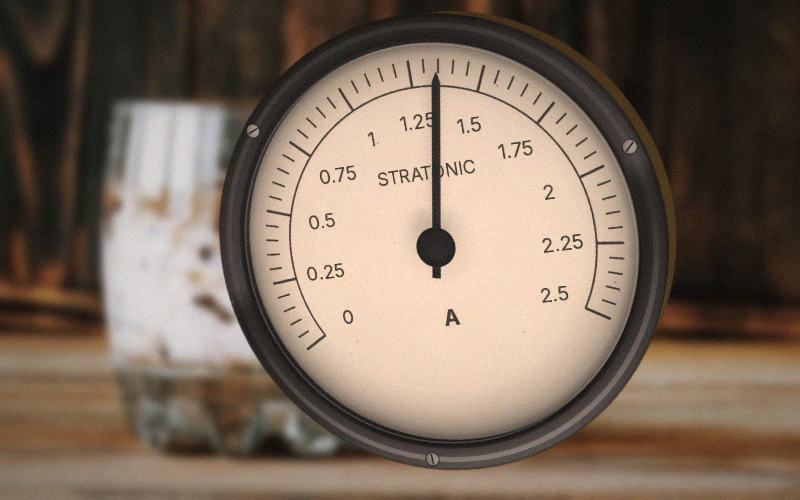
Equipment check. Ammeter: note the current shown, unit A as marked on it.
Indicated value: 1.35 A
